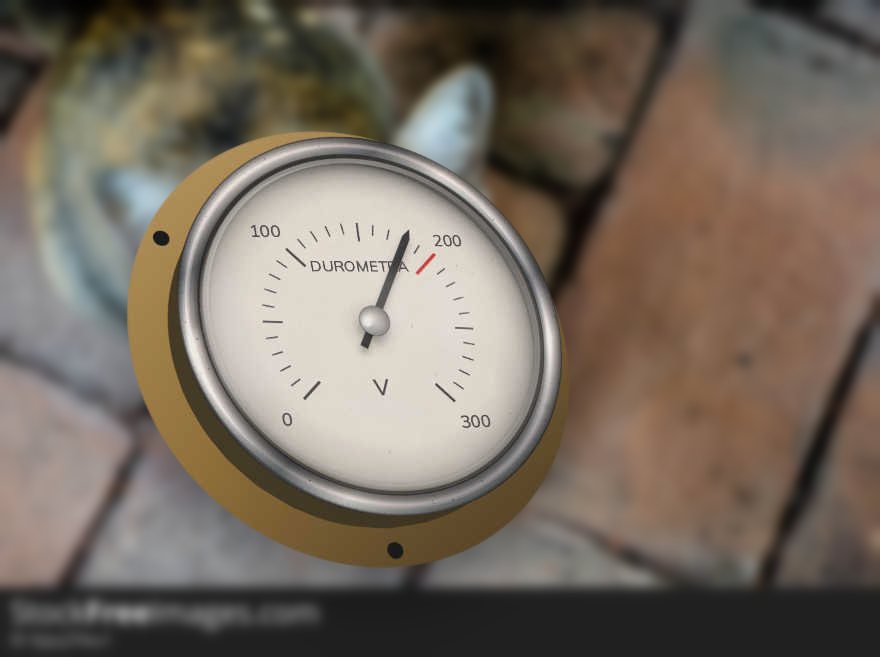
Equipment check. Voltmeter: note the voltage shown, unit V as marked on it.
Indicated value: 180 V
